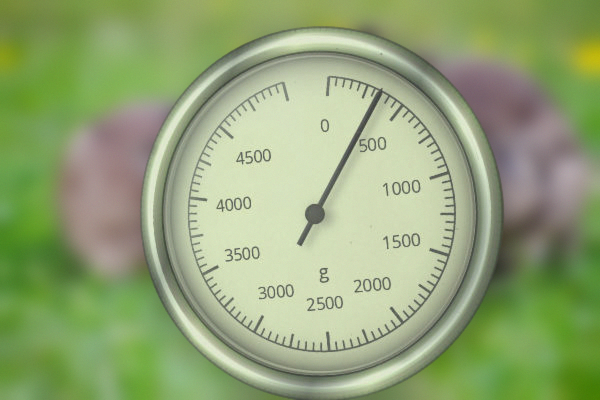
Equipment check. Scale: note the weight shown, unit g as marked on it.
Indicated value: 350 g
